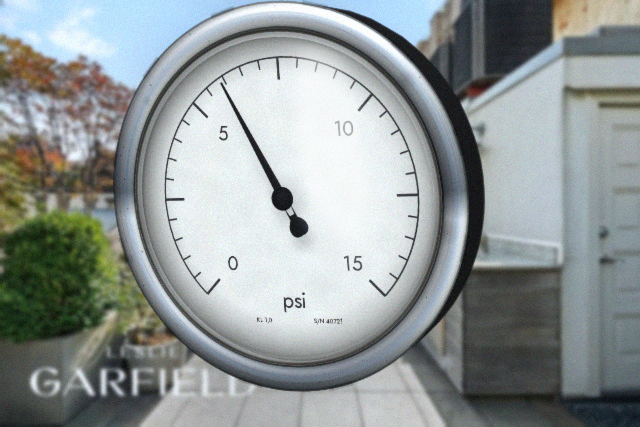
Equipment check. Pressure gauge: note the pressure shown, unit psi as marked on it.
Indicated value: 6 psi
